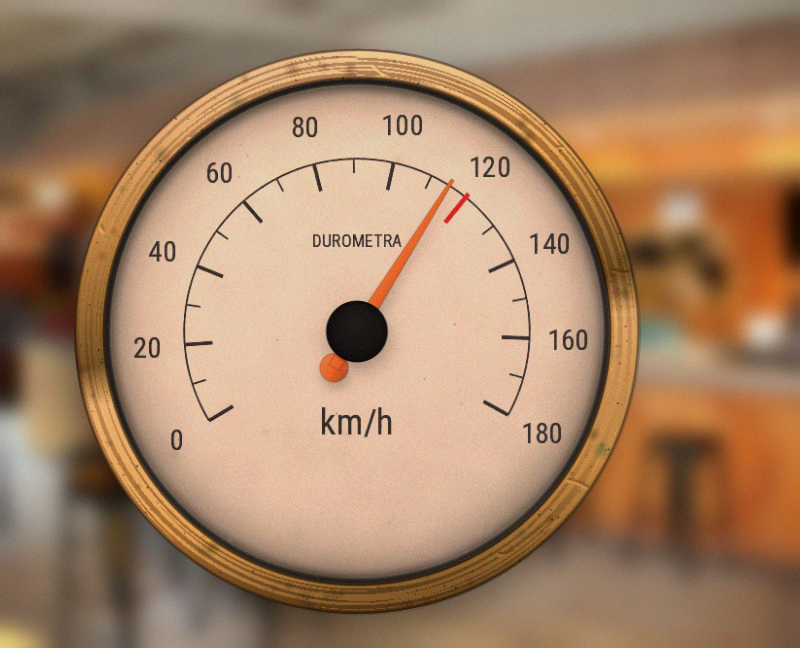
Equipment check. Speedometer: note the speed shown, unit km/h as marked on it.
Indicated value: 115 km/h
